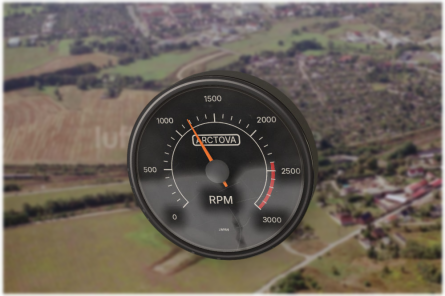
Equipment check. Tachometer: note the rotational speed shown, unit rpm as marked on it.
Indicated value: 1200 rpm
